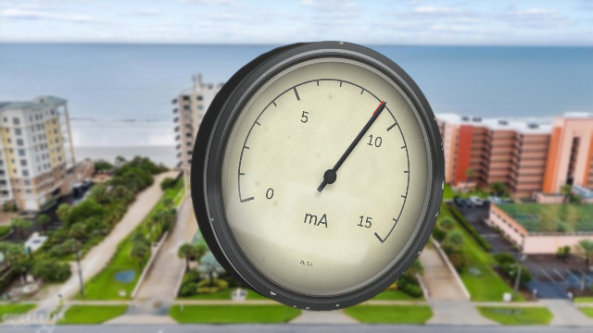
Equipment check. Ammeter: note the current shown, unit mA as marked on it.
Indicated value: 9 mA
